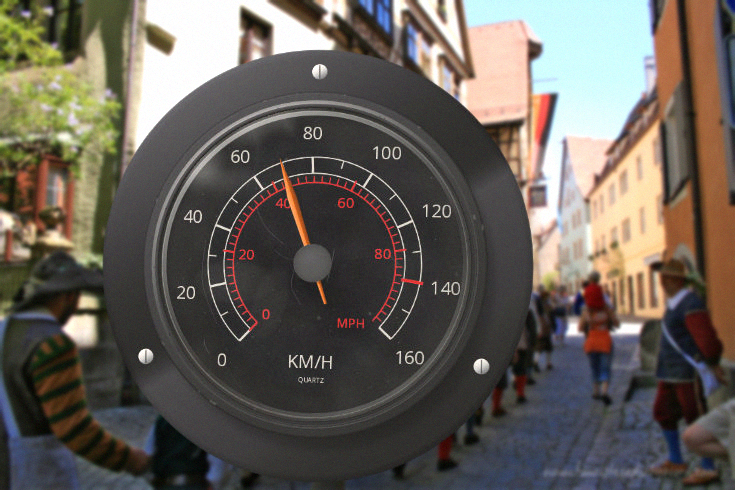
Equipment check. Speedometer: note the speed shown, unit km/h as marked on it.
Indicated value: 70 km/h
